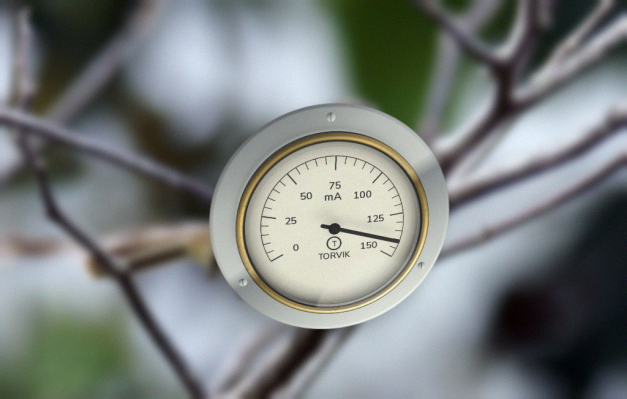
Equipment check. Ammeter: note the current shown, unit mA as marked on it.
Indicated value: 140 mA
